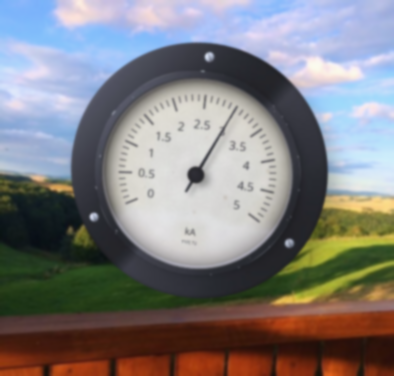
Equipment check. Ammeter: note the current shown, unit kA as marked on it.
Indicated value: 3 kA
